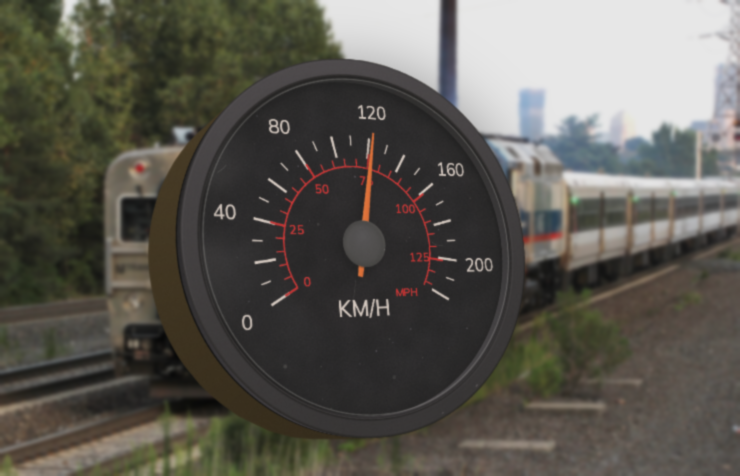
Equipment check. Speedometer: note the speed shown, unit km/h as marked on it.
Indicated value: 120 km/h
